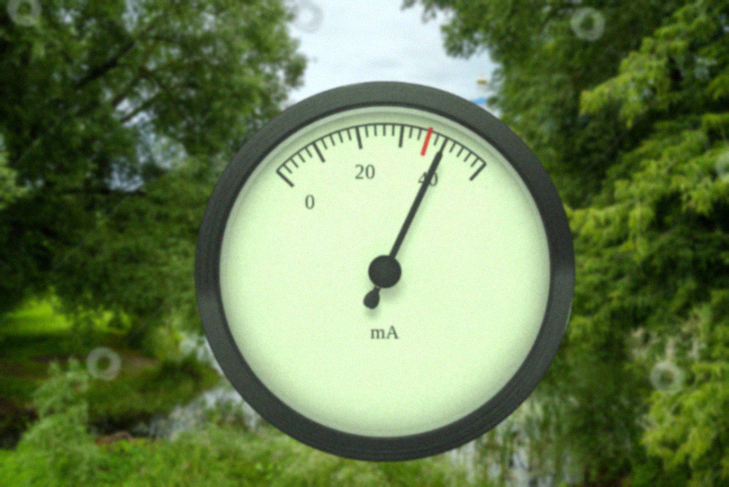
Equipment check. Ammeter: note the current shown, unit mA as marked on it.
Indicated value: 40 mA
